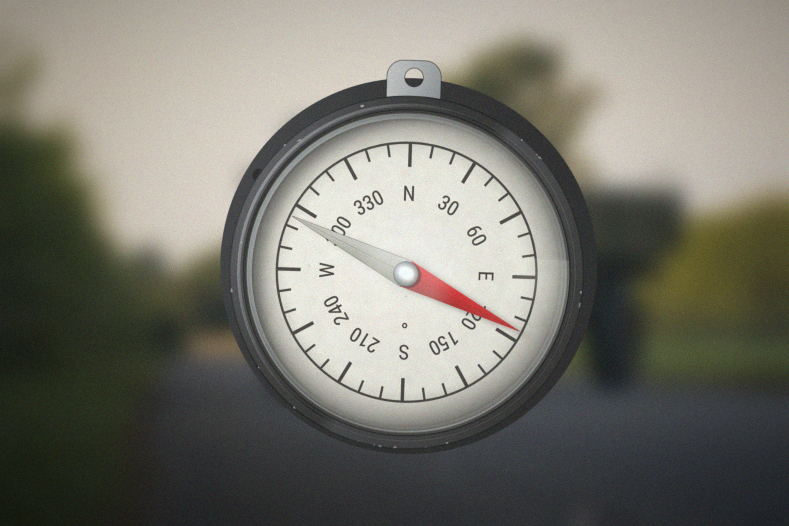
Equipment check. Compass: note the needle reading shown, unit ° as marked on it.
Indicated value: 115 °
